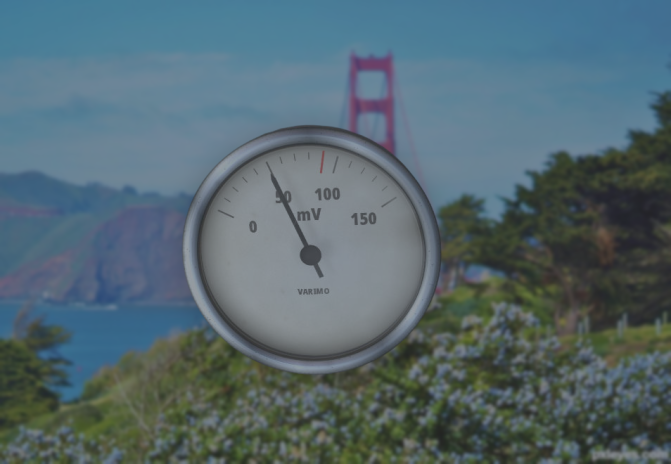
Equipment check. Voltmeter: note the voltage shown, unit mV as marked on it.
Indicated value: 50 mV
